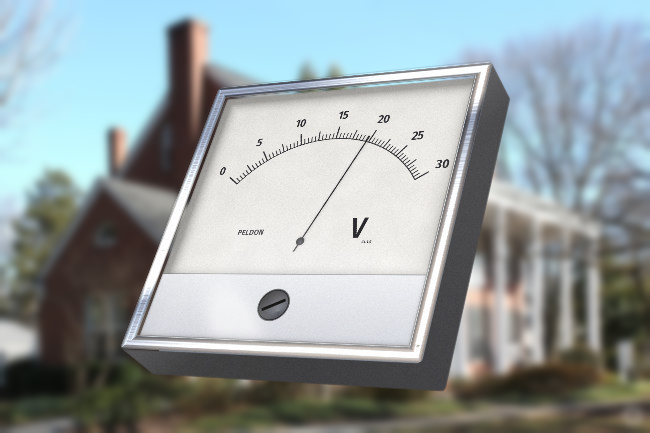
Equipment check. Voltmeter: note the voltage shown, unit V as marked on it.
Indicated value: 20 V
